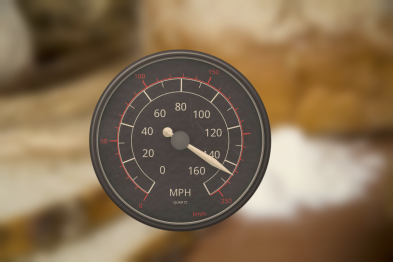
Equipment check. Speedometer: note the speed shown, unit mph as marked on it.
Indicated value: 145 mph
